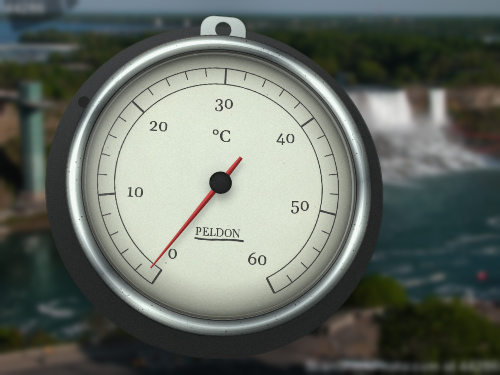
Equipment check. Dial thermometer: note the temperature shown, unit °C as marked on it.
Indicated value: 1 °C
